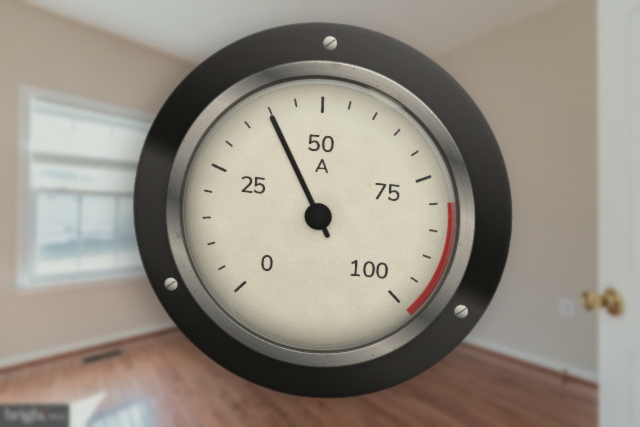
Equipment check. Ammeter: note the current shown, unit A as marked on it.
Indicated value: 40 A
